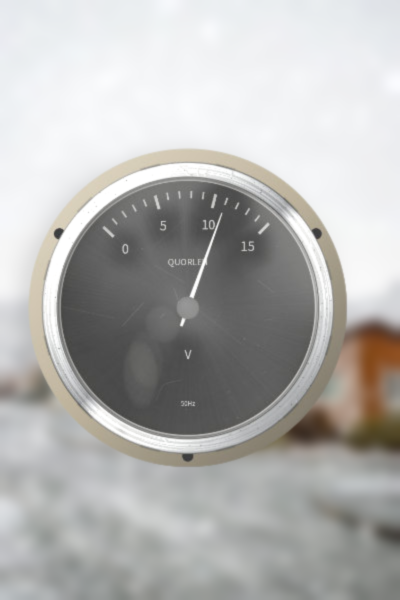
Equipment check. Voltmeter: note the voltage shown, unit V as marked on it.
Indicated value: 11 V
